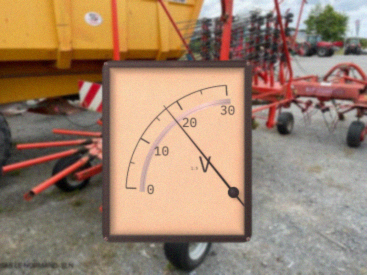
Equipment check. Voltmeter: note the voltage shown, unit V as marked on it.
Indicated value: 17.5 V
